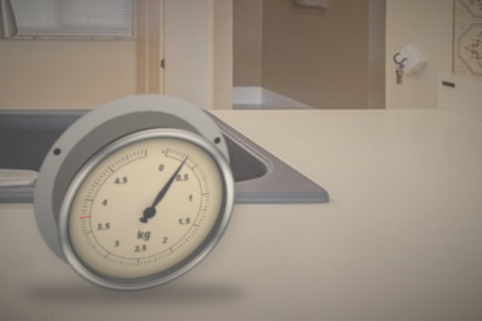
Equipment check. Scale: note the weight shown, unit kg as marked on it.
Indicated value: 0.25 kg
